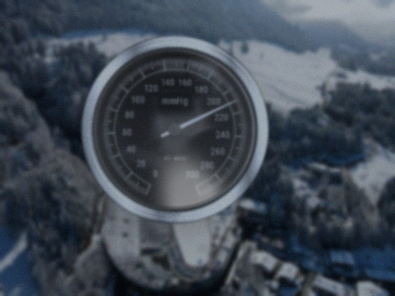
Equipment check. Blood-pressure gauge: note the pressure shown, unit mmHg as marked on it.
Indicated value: 210 mmHg
